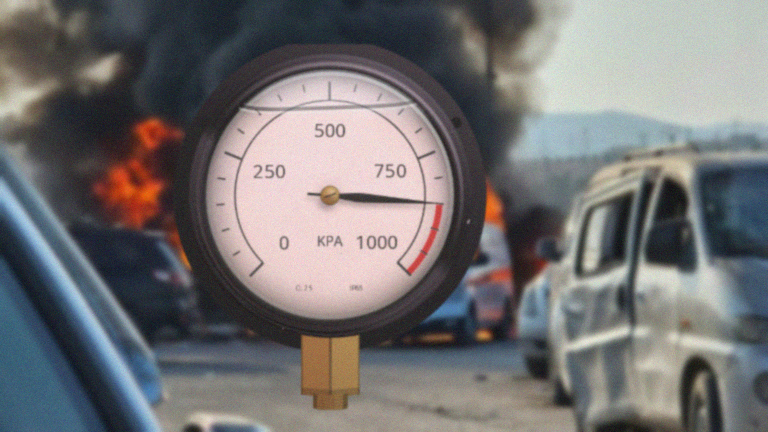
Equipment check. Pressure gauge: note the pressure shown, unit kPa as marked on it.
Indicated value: 850 kPa
